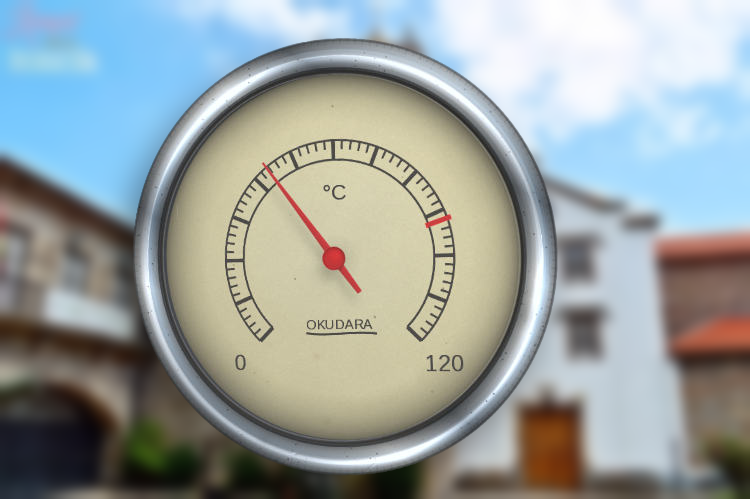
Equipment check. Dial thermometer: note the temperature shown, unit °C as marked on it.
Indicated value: 44 °C
